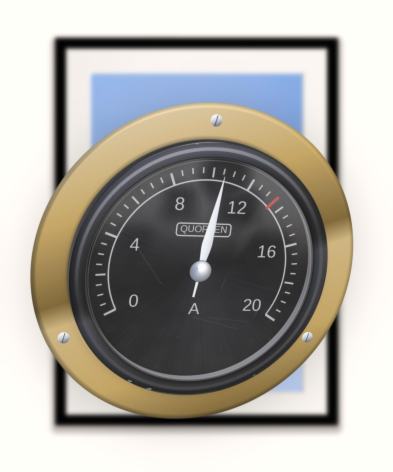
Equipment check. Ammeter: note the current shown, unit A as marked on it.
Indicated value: 10.5 A
